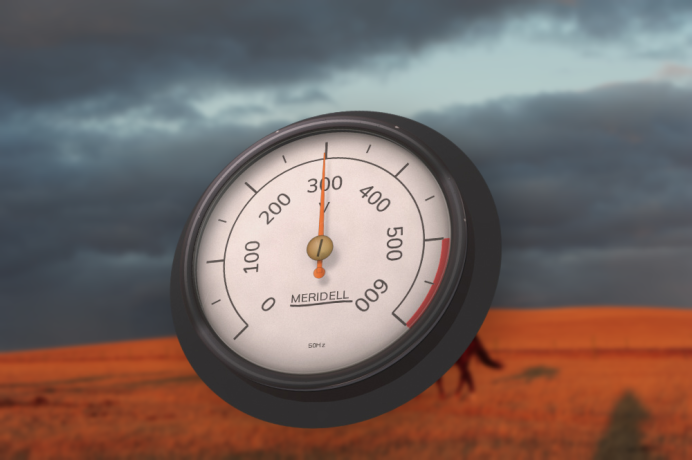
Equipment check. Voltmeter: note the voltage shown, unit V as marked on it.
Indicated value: 300 V
